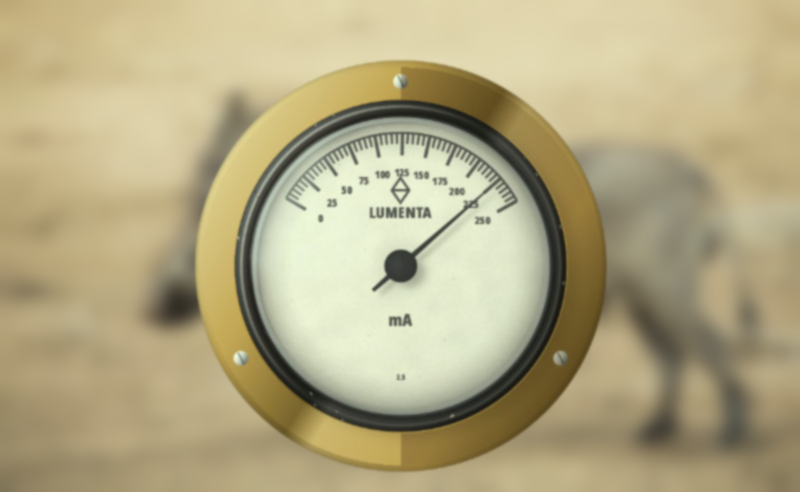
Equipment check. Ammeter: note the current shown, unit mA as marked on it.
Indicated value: 225 mA
